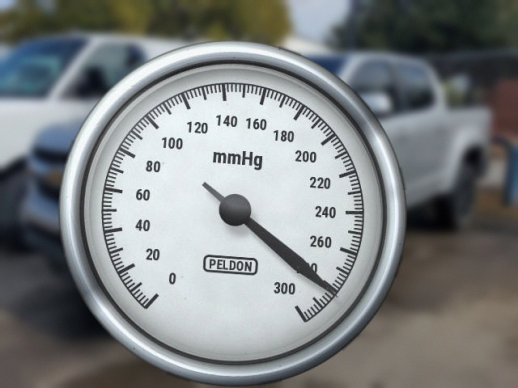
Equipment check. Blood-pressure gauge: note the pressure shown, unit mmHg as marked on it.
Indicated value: 282 mmHg
